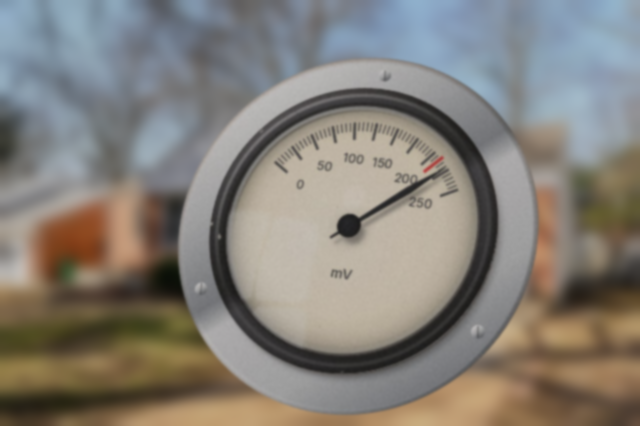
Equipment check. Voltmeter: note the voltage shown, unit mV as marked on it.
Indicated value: 225 mV
